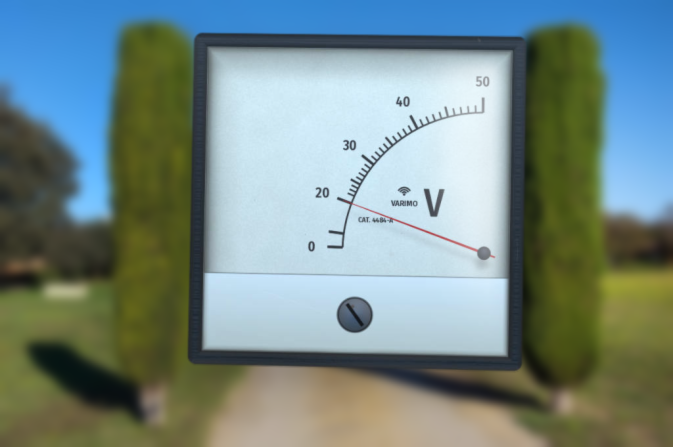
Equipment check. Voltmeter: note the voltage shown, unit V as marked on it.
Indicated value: 20 V
